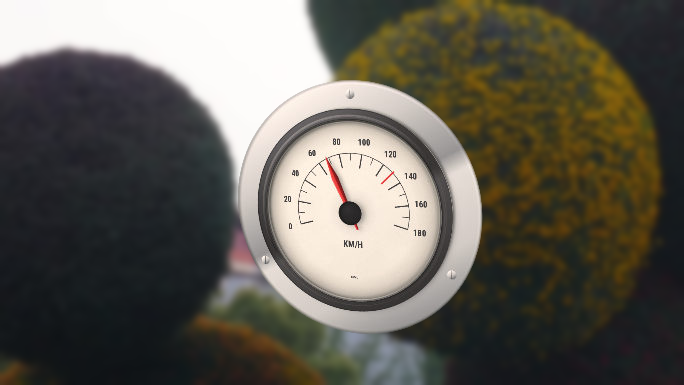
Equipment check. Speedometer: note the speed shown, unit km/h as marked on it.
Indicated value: 70 km/h
